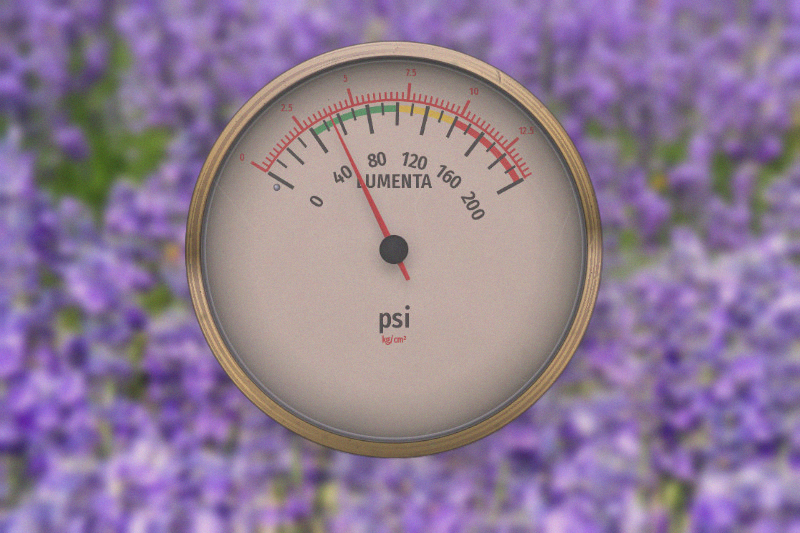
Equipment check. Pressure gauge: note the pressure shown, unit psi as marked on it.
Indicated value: 55 psi
